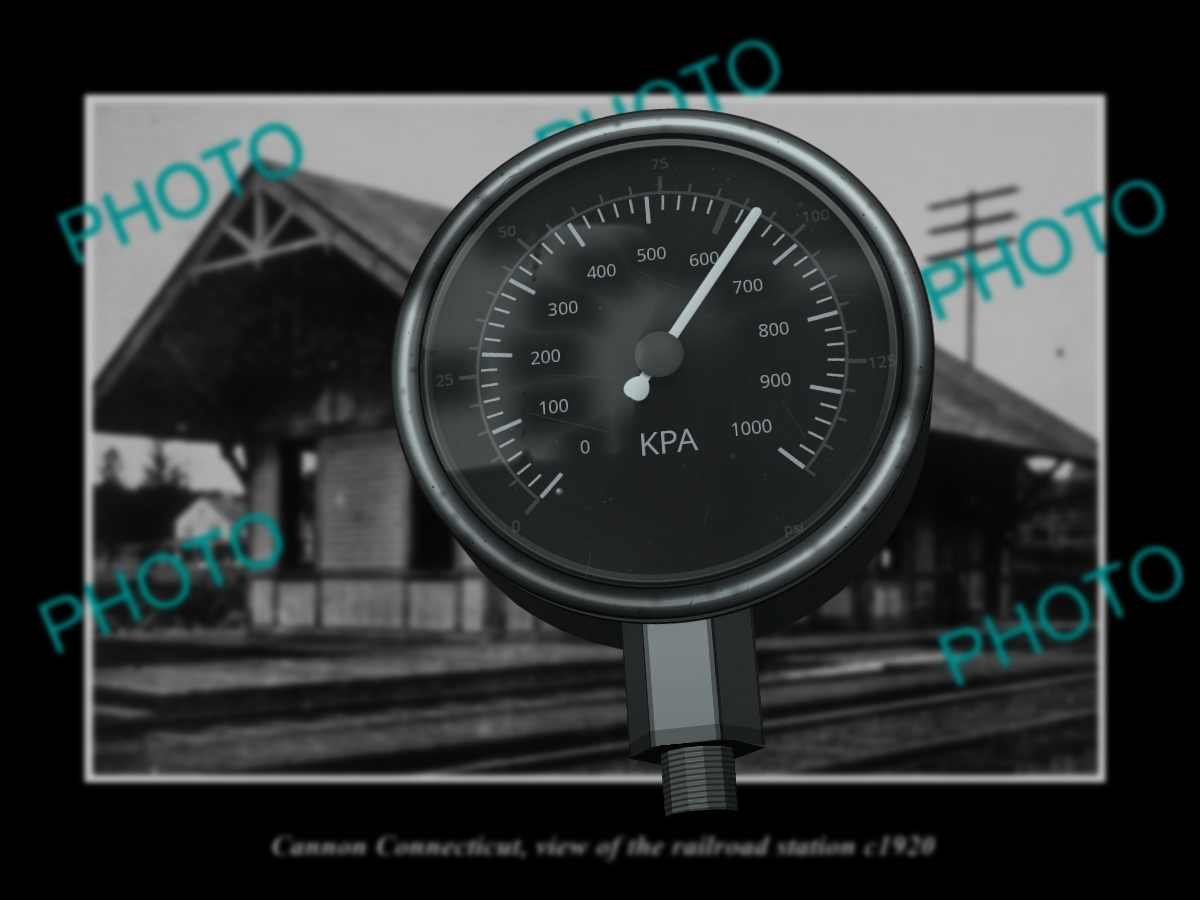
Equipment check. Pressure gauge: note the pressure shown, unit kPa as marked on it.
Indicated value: 640 kPa
